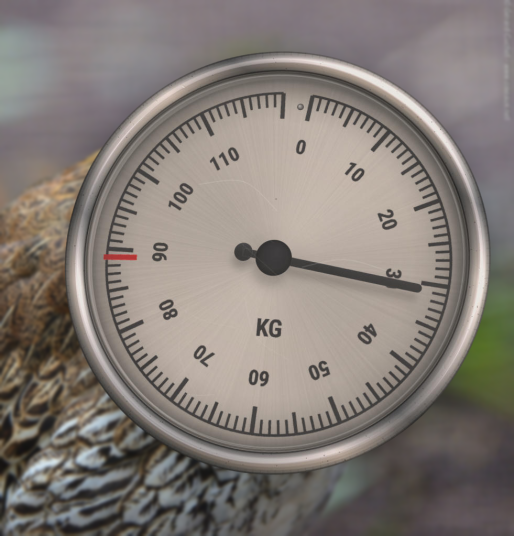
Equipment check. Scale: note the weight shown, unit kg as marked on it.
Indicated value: 31 kg
